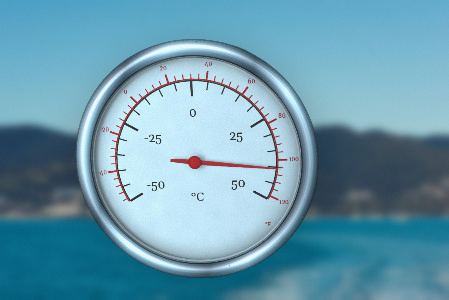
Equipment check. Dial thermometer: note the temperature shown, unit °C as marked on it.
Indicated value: 40 °C
